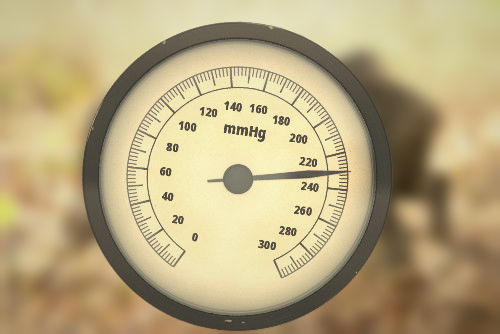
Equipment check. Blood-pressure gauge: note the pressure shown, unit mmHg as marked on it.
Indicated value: 230 mmHg
